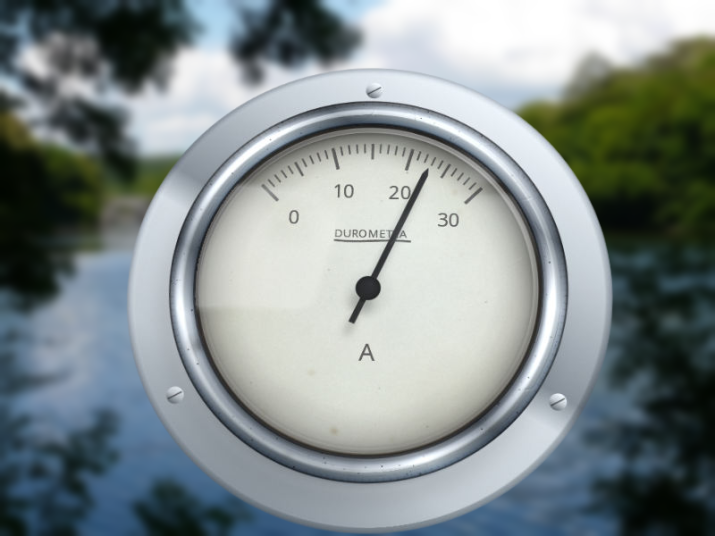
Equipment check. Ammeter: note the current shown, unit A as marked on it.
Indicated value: 23 A
